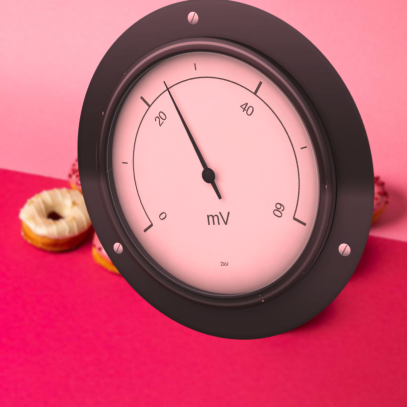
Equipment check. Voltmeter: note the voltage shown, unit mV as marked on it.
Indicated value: 25 mV
